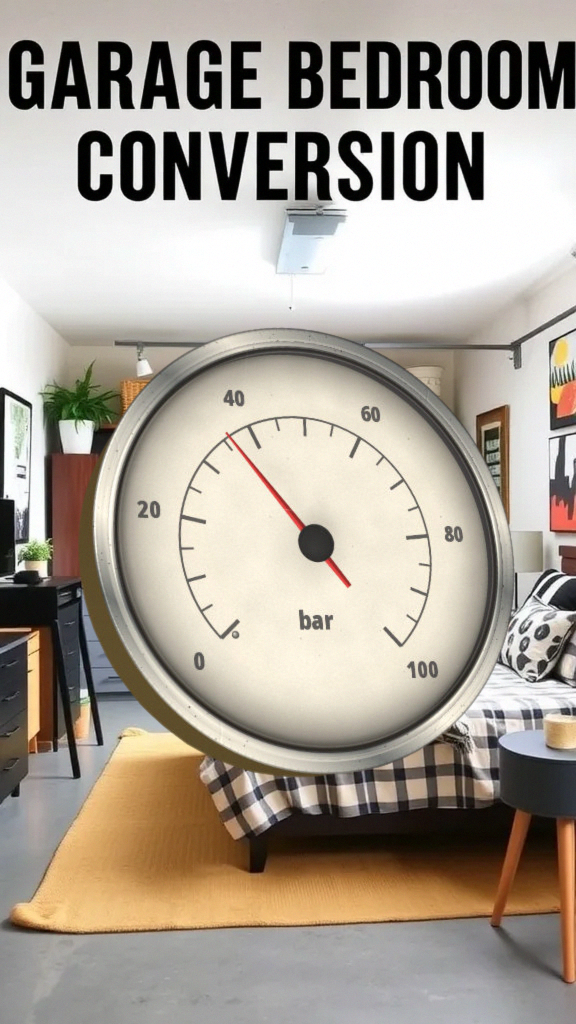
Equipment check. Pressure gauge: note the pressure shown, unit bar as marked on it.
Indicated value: 35 bar
